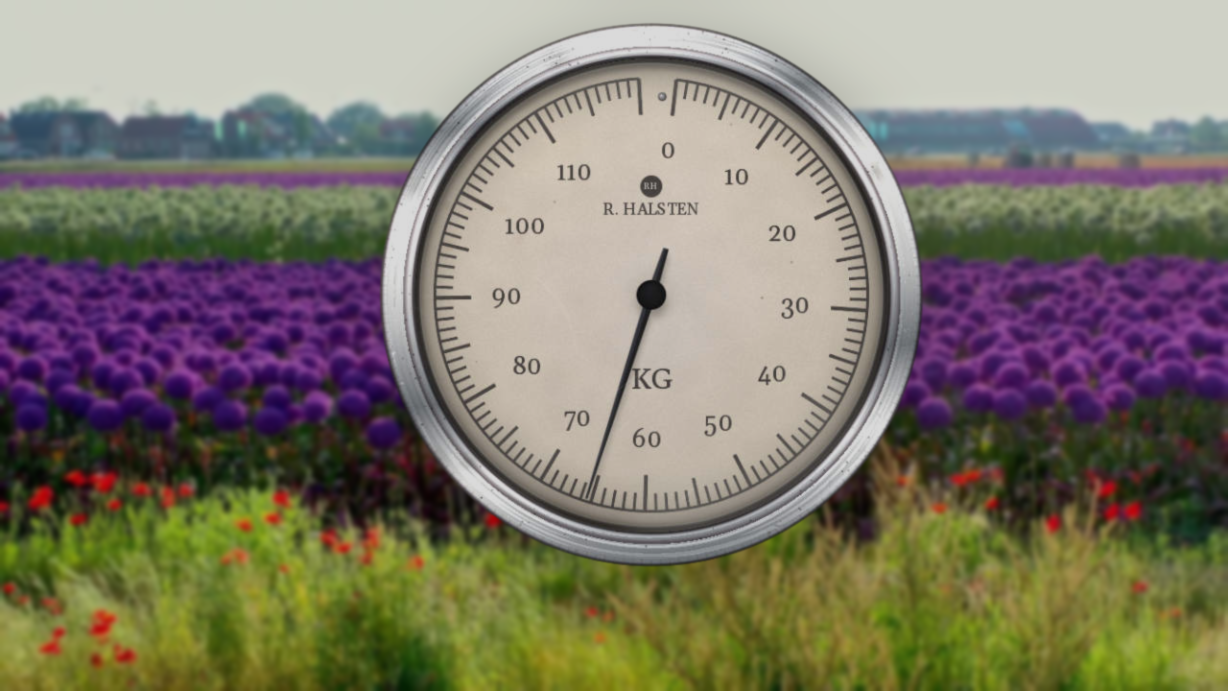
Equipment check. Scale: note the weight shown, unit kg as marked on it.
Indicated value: 65.5 kg
